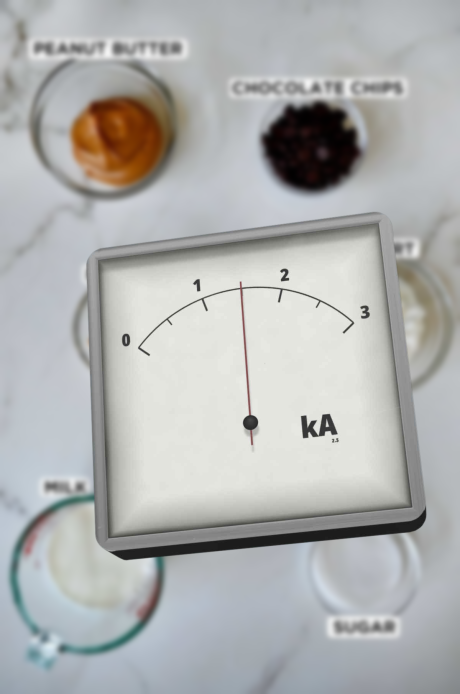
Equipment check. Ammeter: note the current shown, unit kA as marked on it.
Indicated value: 1.5 kA
